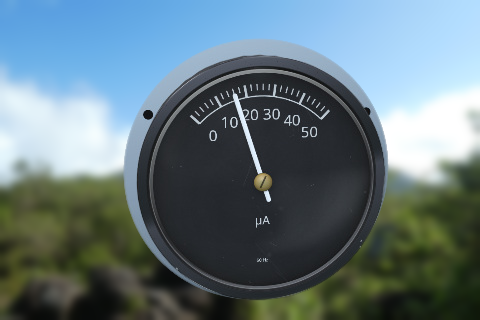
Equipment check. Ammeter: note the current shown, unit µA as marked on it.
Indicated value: 16 µA
